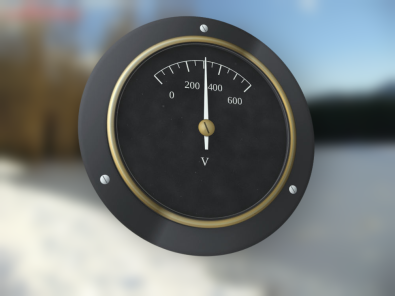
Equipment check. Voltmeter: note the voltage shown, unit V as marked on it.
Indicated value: 300 V
